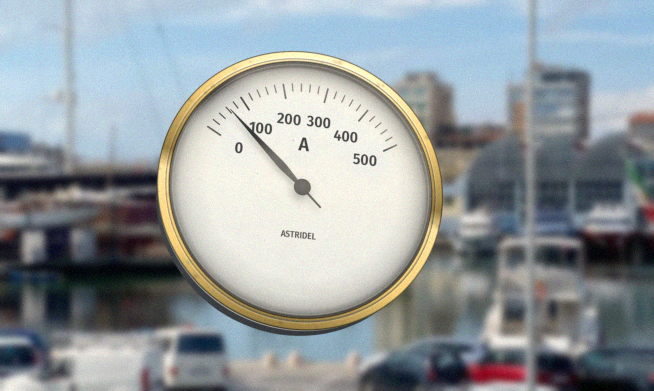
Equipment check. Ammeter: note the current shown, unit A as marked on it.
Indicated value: 60 A
